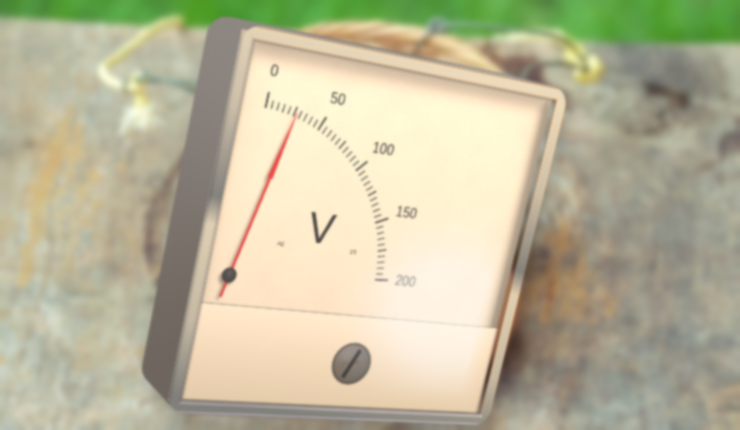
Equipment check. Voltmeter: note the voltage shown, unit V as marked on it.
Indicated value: 25 V
